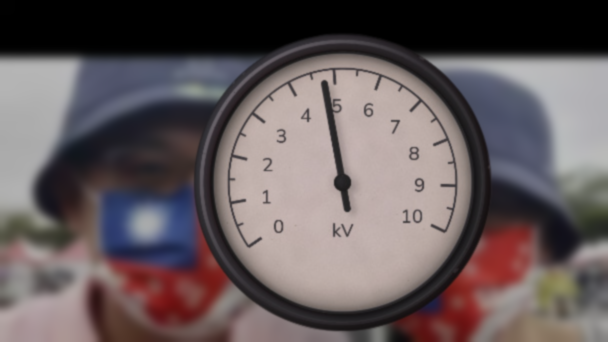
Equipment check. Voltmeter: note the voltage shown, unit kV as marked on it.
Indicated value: 4.75 kV
